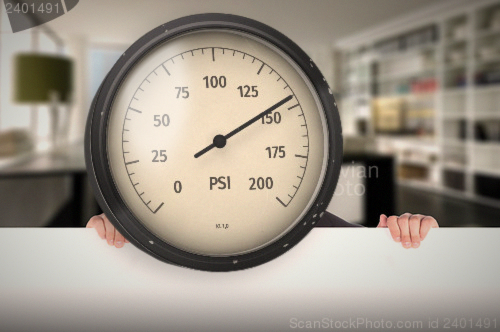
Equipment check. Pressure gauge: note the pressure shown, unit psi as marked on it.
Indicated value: 145 psi
